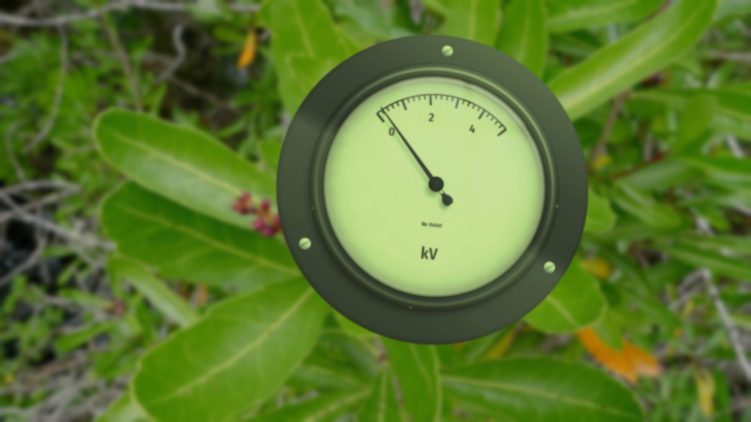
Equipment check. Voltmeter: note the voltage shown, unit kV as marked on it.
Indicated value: 0.2 kV
